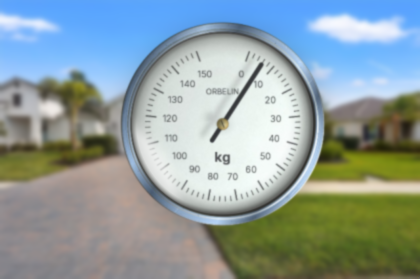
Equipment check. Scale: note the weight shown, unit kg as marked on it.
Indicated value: 6 kg
